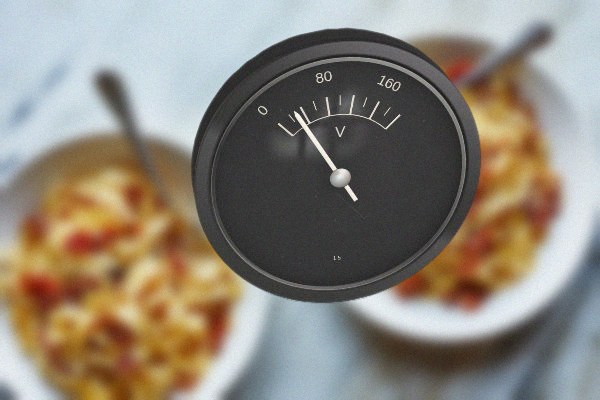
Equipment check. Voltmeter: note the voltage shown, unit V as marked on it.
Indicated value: 30 V
